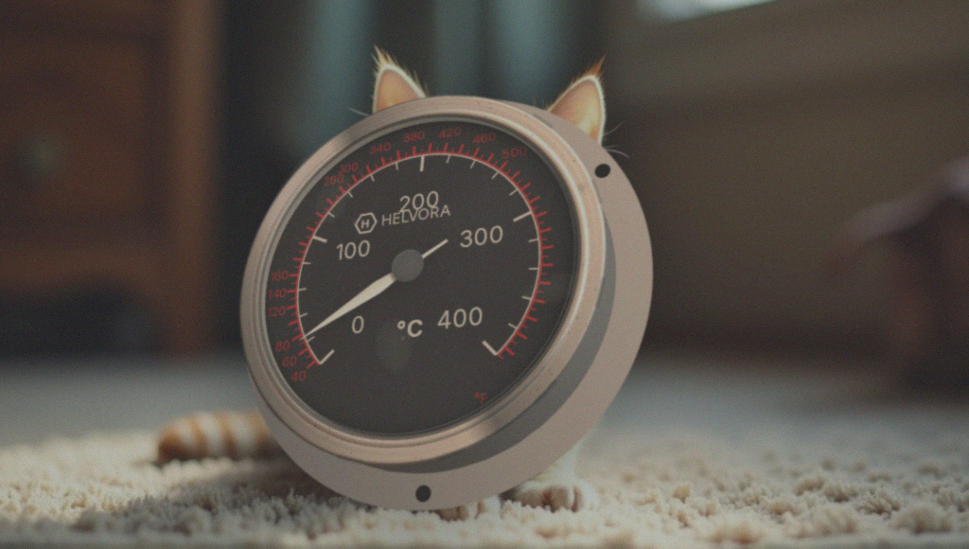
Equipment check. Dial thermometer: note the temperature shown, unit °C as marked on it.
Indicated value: 20 °C
